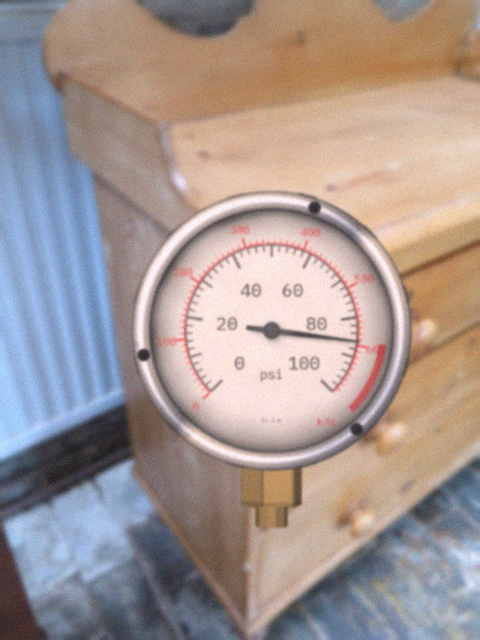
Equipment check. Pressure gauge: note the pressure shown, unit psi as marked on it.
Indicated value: 86 psi
